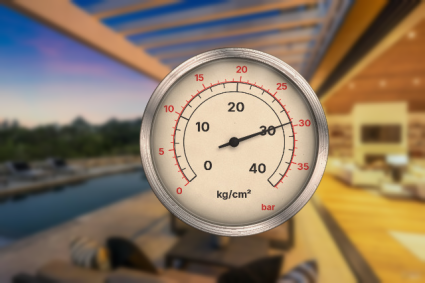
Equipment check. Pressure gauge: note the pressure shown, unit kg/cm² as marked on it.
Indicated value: 30 kg/cm²
